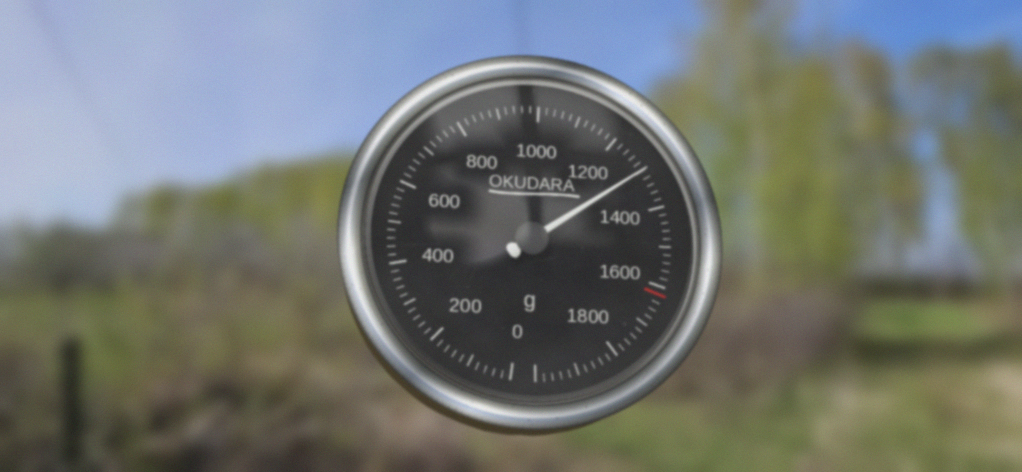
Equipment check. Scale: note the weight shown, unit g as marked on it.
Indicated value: 1300 g
